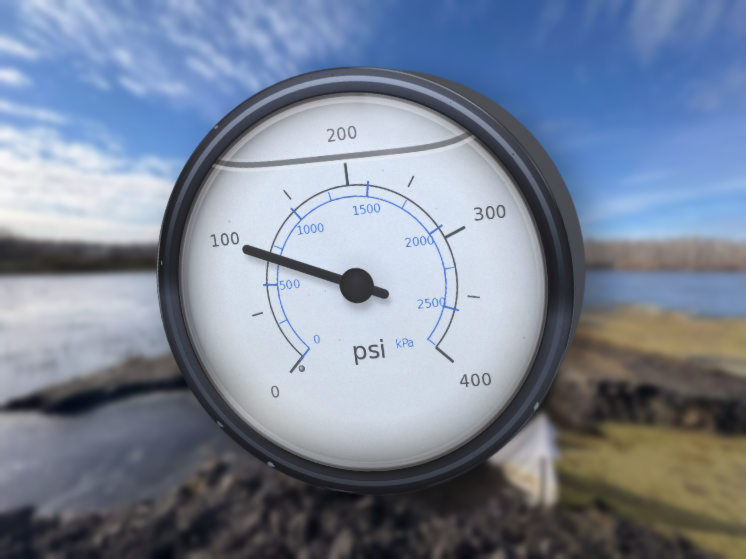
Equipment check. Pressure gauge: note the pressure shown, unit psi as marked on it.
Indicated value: 100 psi
